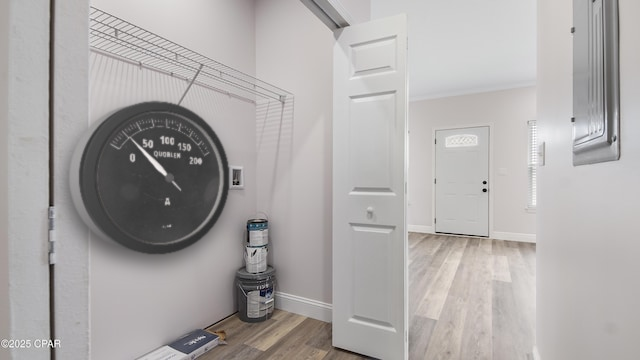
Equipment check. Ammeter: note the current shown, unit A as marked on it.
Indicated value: 25 A
